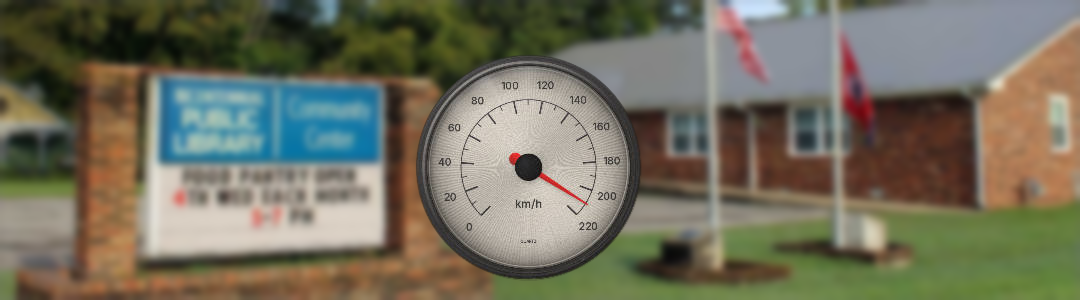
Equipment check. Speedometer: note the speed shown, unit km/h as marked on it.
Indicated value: 210 km/h
